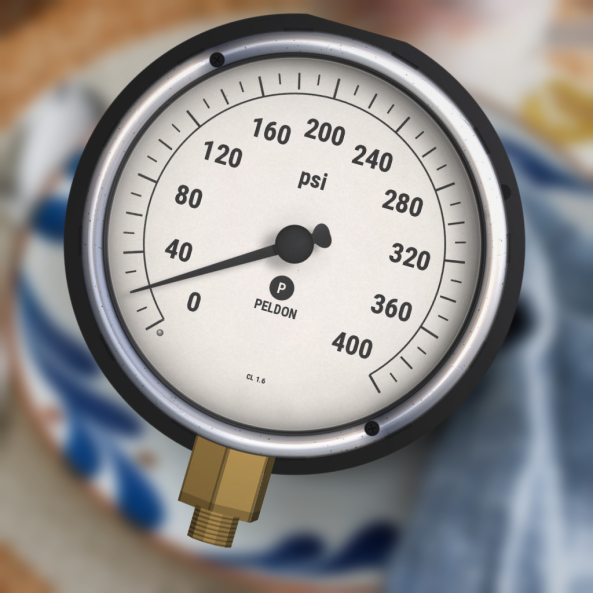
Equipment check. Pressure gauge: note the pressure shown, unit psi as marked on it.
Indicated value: 20 psi
